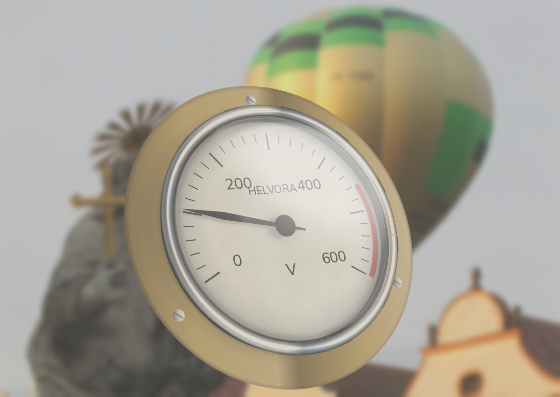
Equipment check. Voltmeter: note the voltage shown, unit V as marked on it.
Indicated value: 100 V
